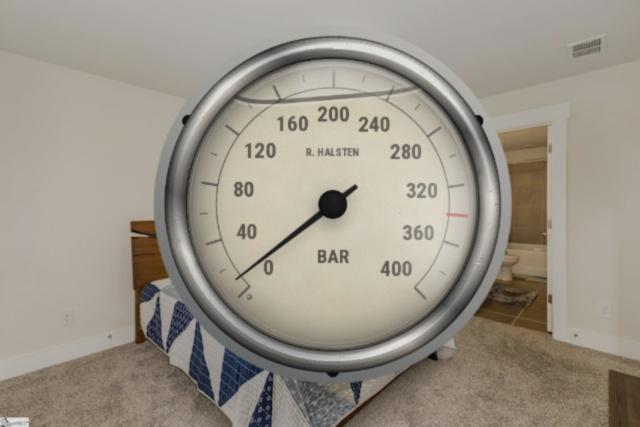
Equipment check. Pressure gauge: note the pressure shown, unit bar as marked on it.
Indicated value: 10 bar
